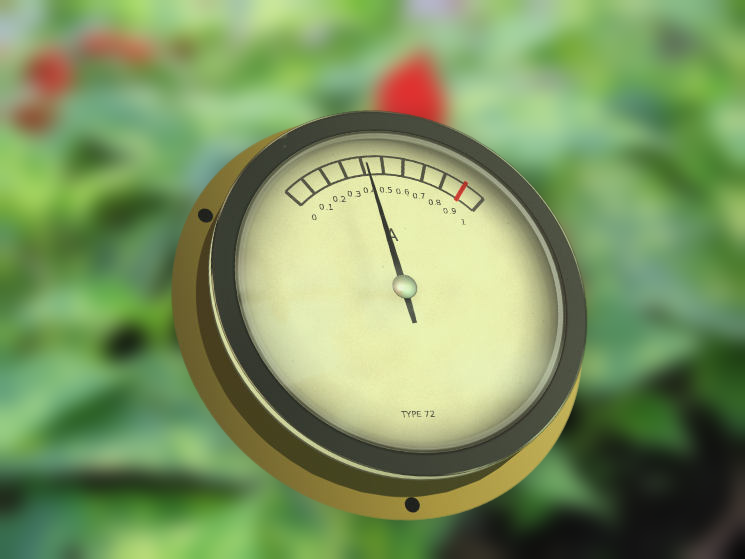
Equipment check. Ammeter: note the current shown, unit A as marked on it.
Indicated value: 0.4 A
